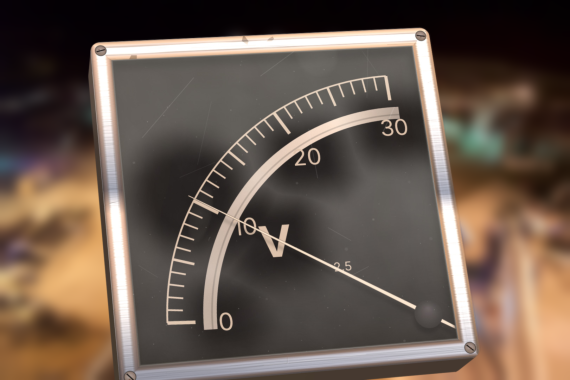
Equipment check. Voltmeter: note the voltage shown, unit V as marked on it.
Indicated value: 10 V
